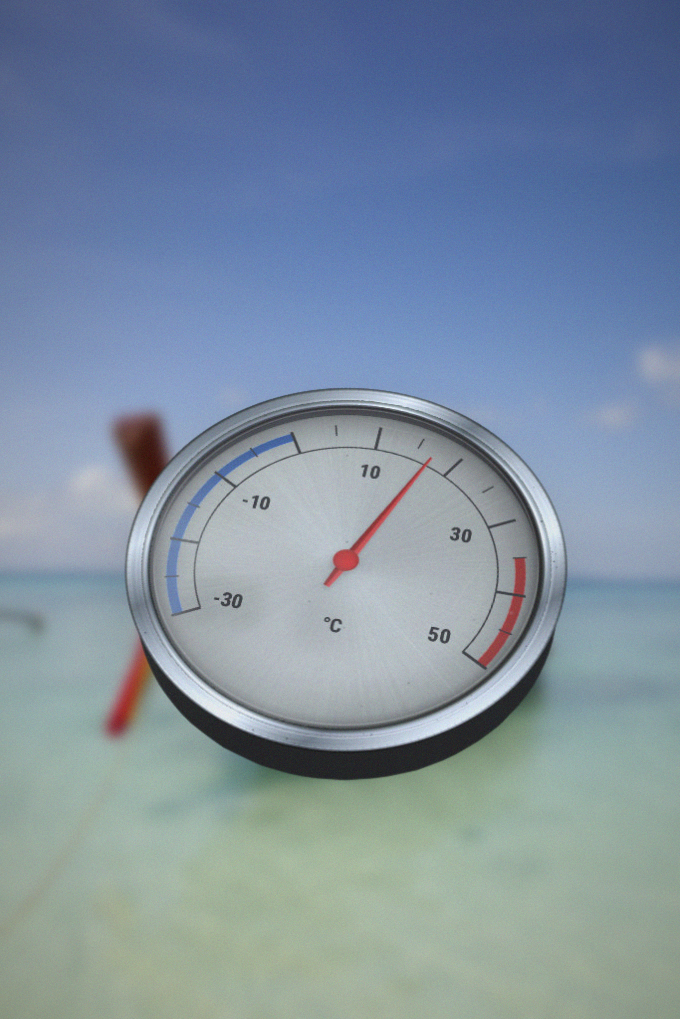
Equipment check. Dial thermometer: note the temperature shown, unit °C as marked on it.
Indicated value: 17.5 °C
